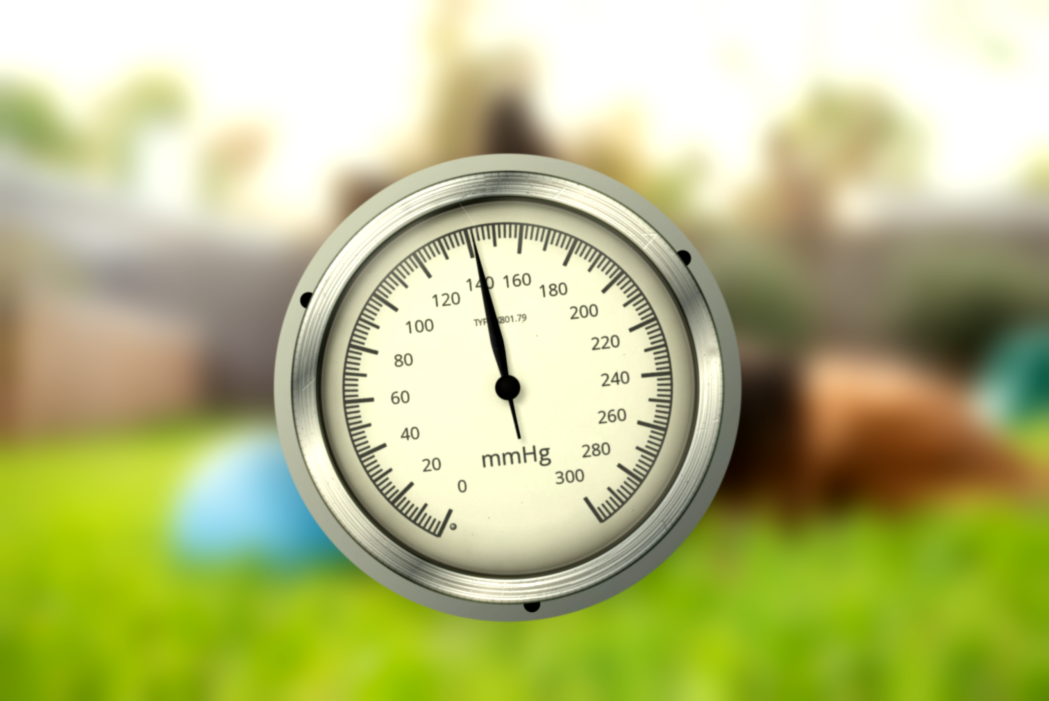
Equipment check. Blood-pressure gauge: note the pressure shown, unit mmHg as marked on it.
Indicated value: 142 mmHg
